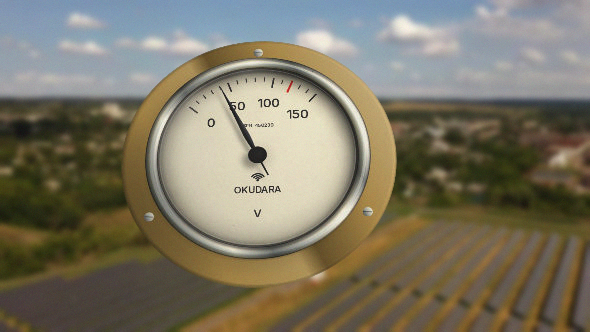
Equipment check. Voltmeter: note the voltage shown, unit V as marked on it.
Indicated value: 40 V
